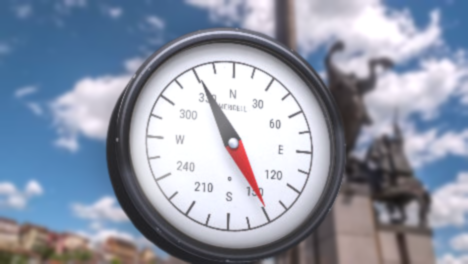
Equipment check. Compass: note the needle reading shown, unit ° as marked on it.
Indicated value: 150 °
